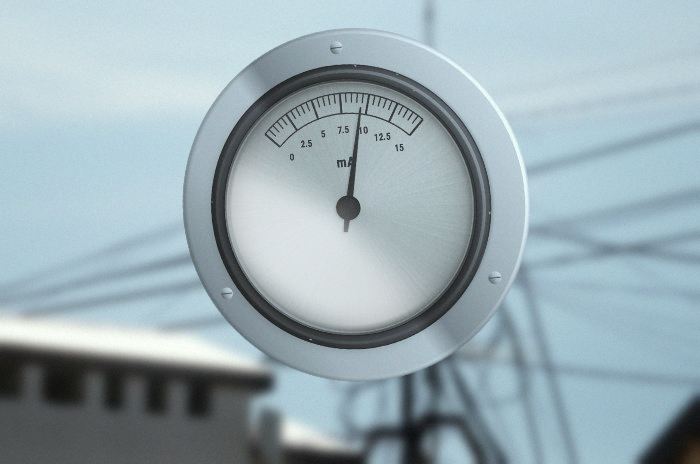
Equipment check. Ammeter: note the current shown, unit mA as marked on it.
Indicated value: 9.5 mA
